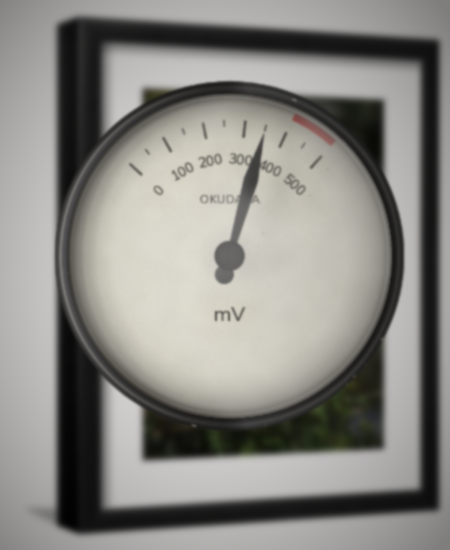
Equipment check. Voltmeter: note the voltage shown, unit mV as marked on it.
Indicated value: 350 mV
